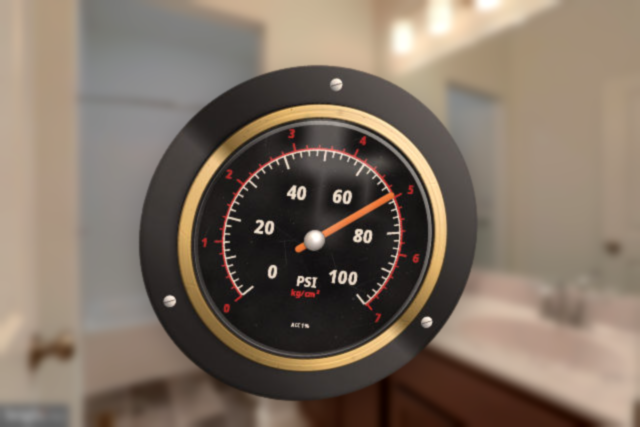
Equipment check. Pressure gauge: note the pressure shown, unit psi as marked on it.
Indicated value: 70 psi
